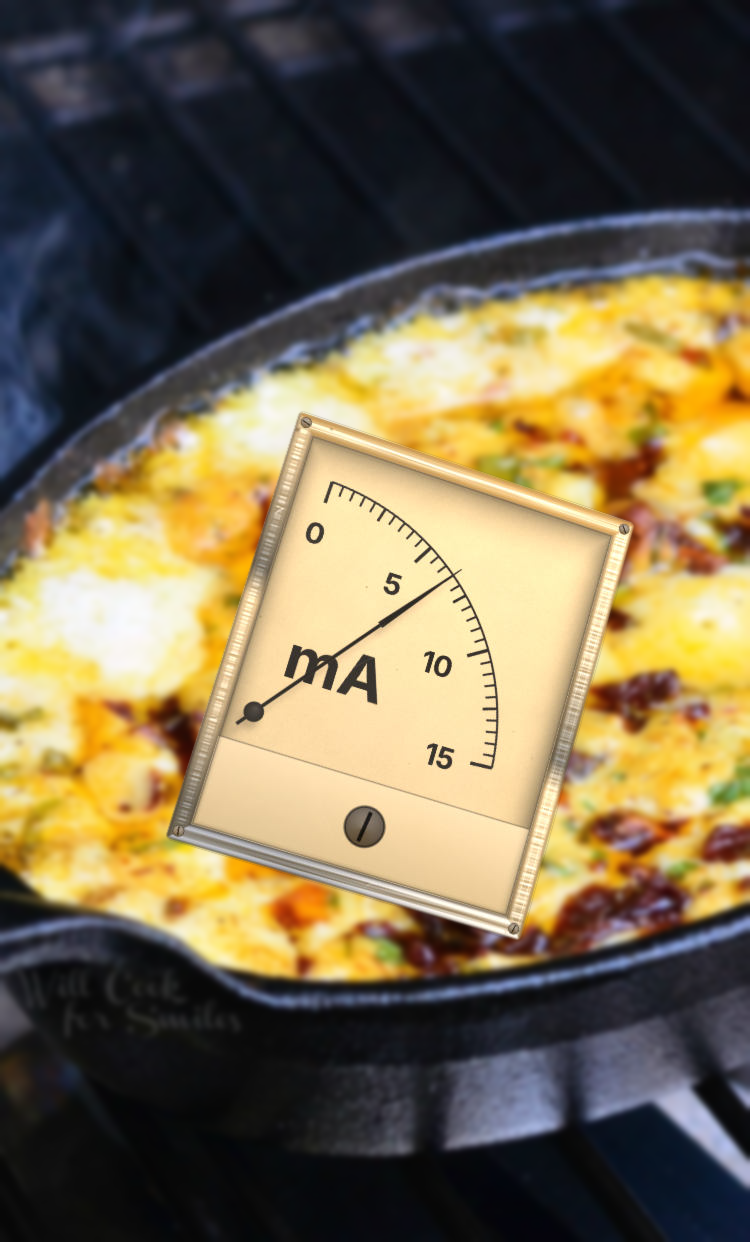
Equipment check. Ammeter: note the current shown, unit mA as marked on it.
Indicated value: 6.5 mA
